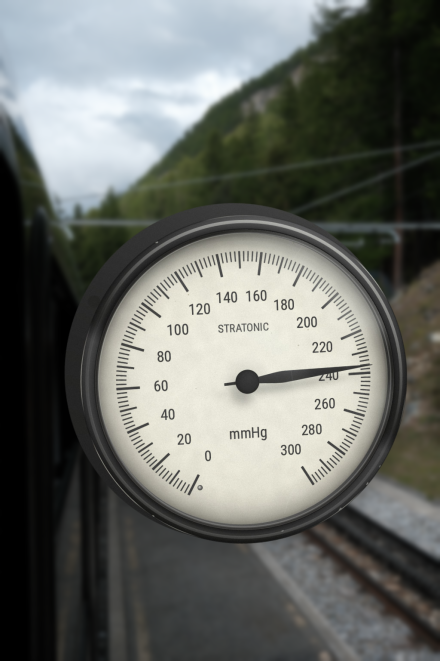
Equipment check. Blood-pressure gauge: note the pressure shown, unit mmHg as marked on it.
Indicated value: 236 mmHg
